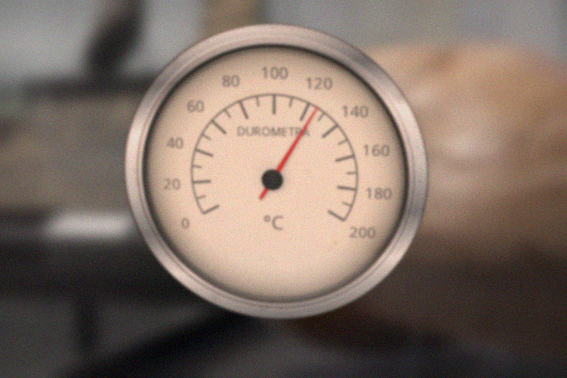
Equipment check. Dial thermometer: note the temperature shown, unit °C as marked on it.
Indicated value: 125 °C
